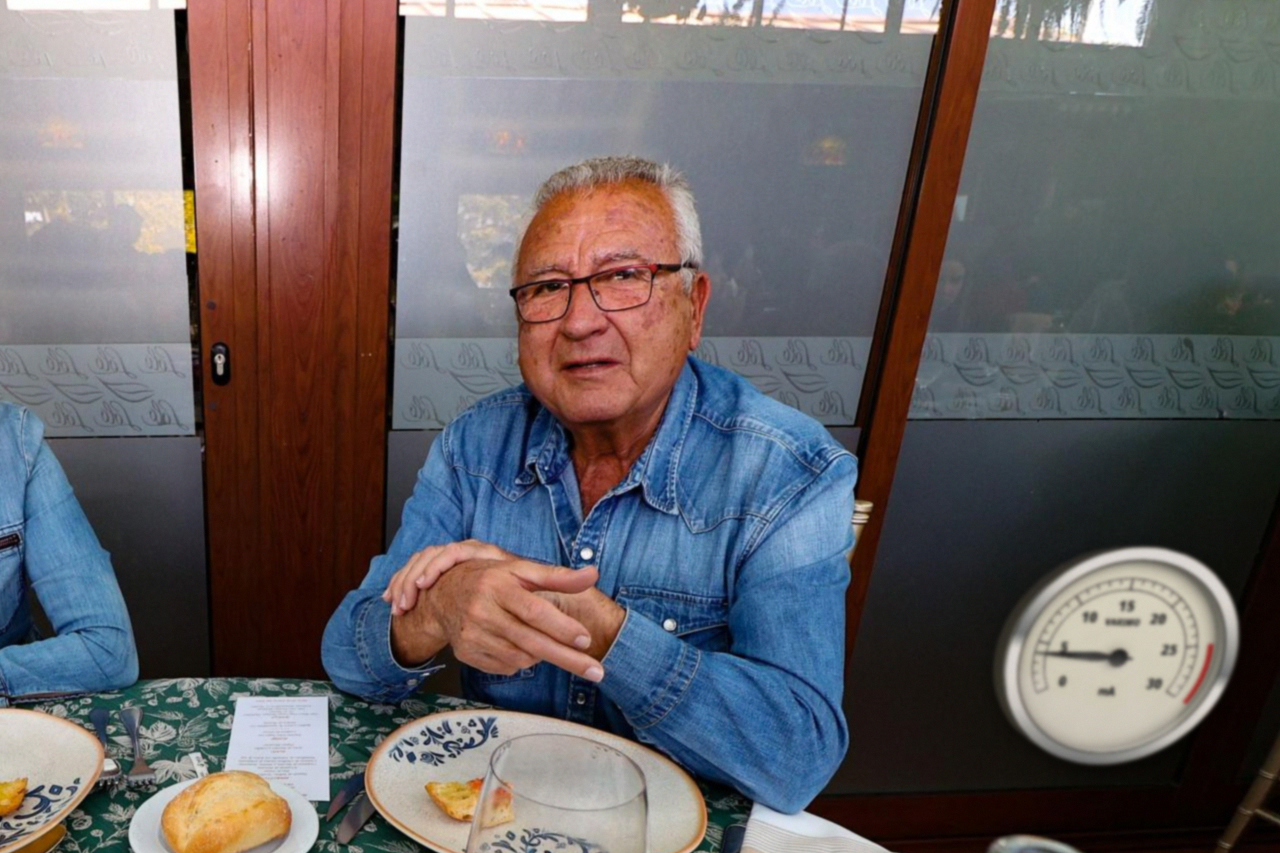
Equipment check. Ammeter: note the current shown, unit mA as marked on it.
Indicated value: 4 mA
